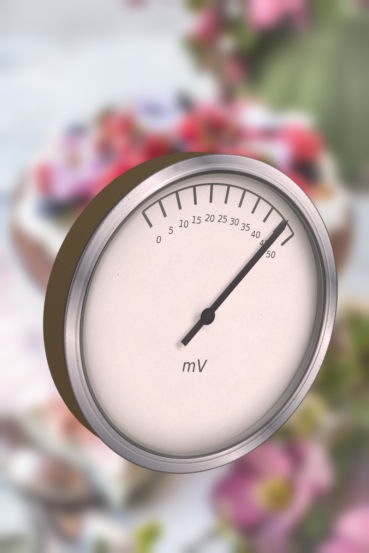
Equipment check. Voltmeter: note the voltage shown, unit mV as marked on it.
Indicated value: 45 mV
